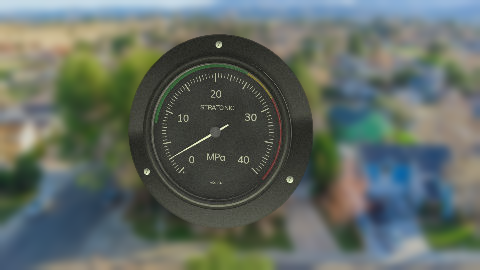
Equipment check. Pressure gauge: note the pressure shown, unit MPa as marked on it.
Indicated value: 2.5 MPa
